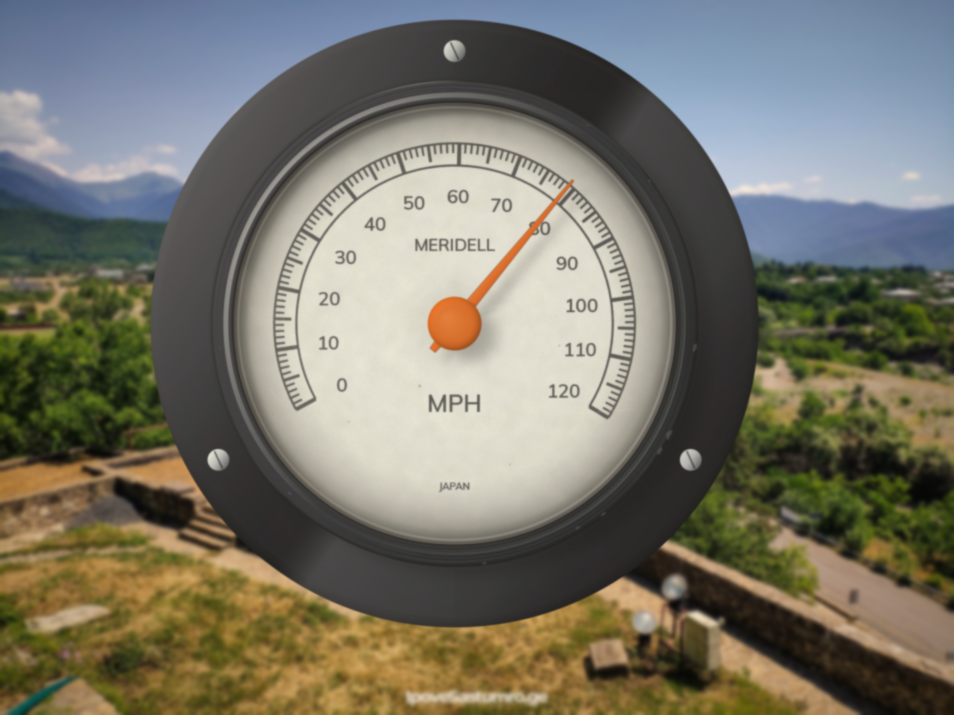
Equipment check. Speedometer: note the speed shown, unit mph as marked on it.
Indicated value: 79 mph
